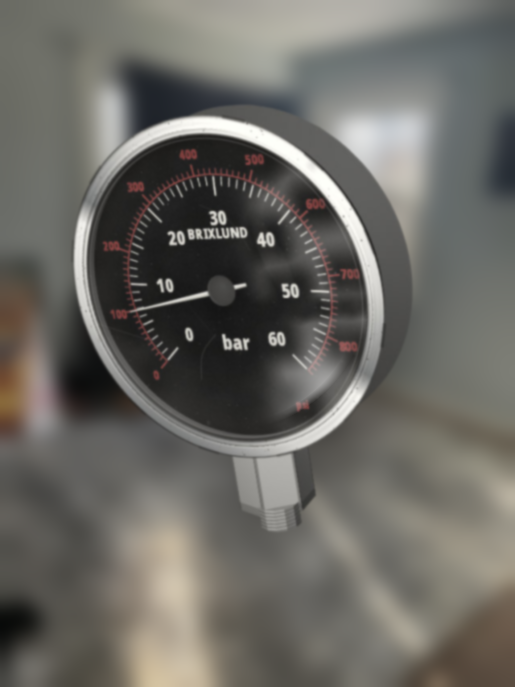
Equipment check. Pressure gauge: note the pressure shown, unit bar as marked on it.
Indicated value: 7 bar
